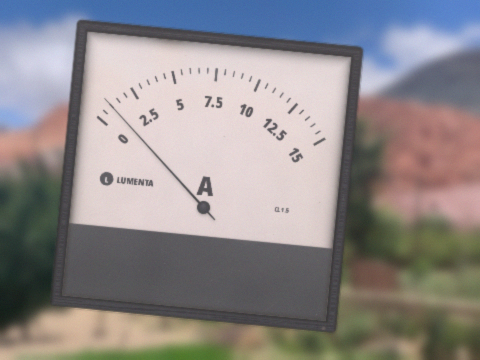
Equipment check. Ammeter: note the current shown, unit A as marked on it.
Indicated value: 1 A
